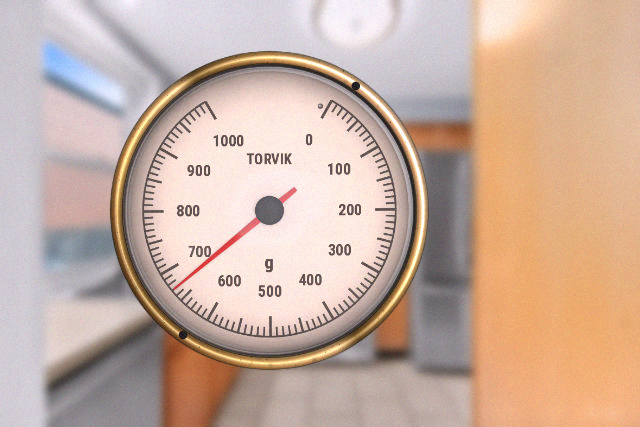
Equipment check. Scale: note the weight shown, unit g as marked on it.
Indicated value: 670 g
